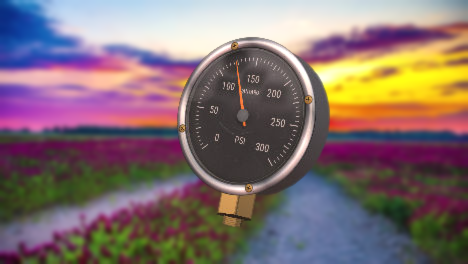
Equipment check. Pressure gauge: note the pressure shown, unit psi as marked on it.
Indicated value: 125 psi
